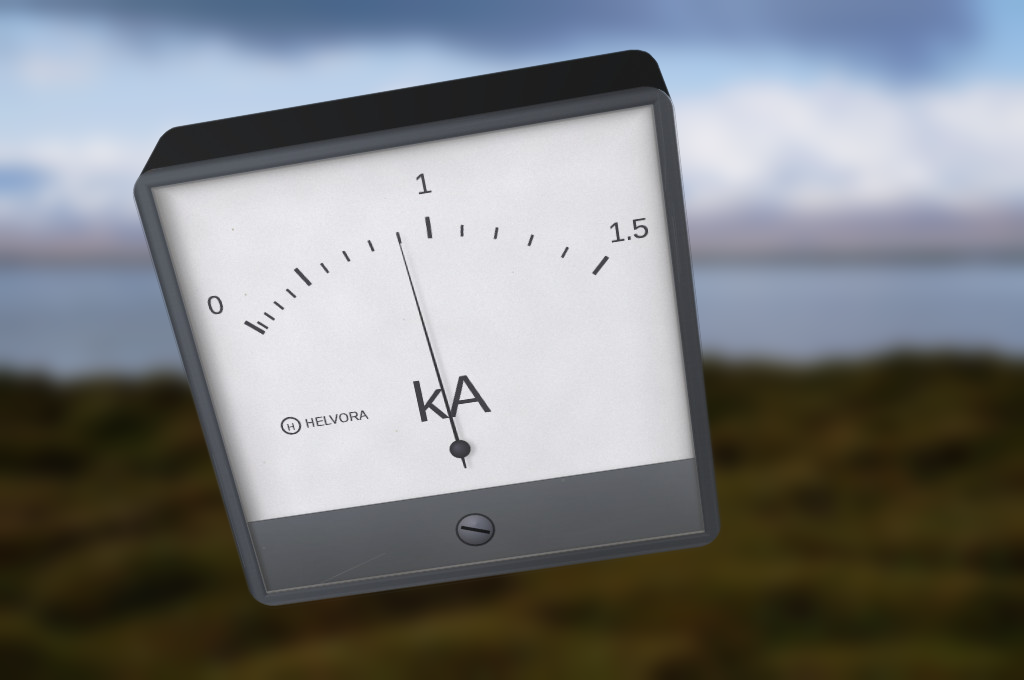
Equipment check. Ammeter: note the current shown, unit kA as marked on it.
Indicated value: 0.9 kA
